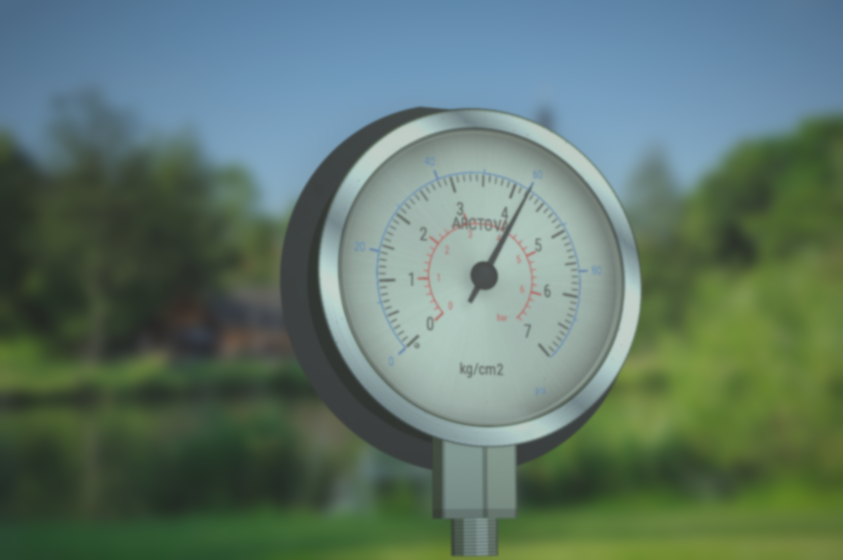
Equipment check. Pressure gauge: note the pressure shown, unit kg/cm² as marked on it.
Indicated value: 4.2 kg/cm²
